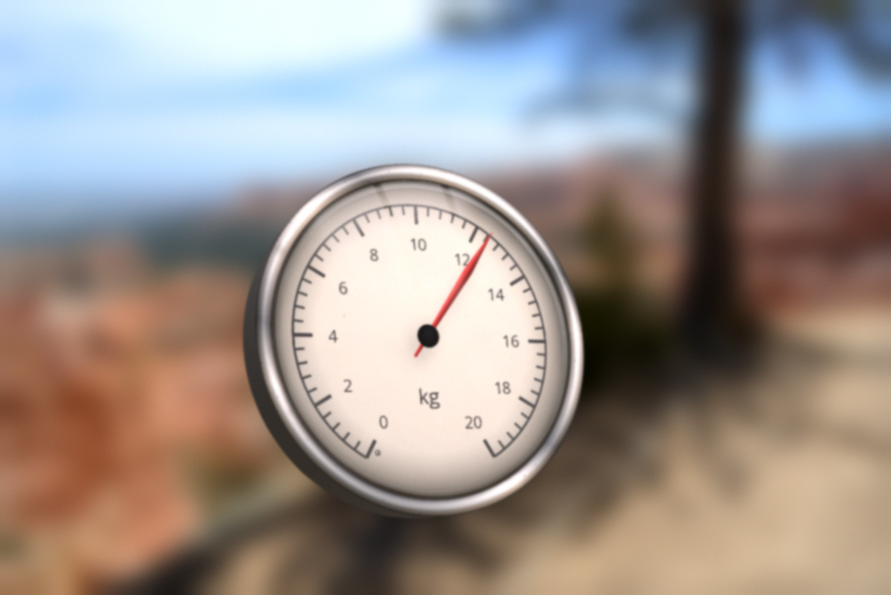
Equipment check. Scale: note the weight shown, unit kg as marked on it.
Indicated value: 12.4 kg
